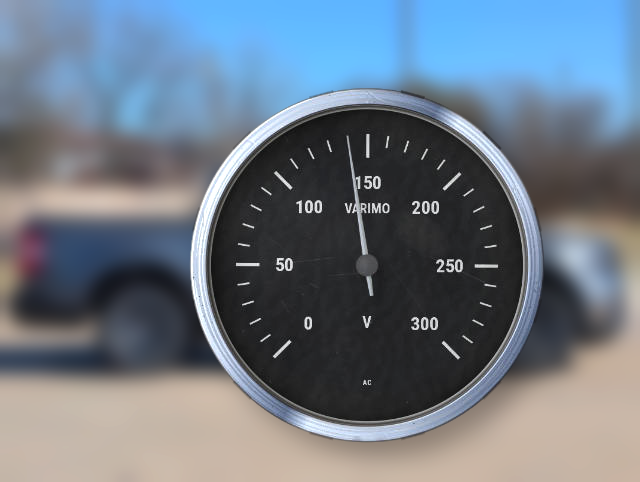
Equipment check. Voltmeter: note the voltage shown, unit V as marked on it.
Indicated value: 140 V
